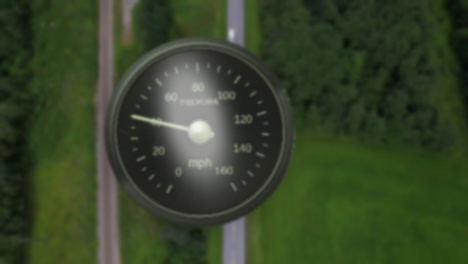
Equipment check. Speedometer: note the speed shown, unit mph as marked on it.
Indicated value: 40 mph
